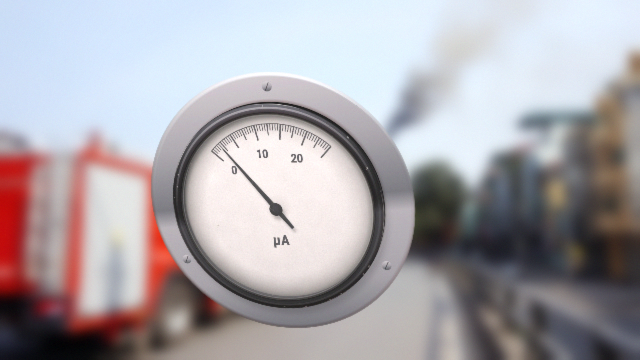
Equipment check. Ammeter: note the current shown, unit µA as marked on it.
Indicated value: 2.5 µA
